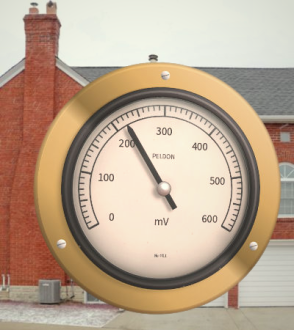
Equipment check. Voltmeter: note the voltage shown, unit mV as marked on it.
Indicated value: 220 mV
